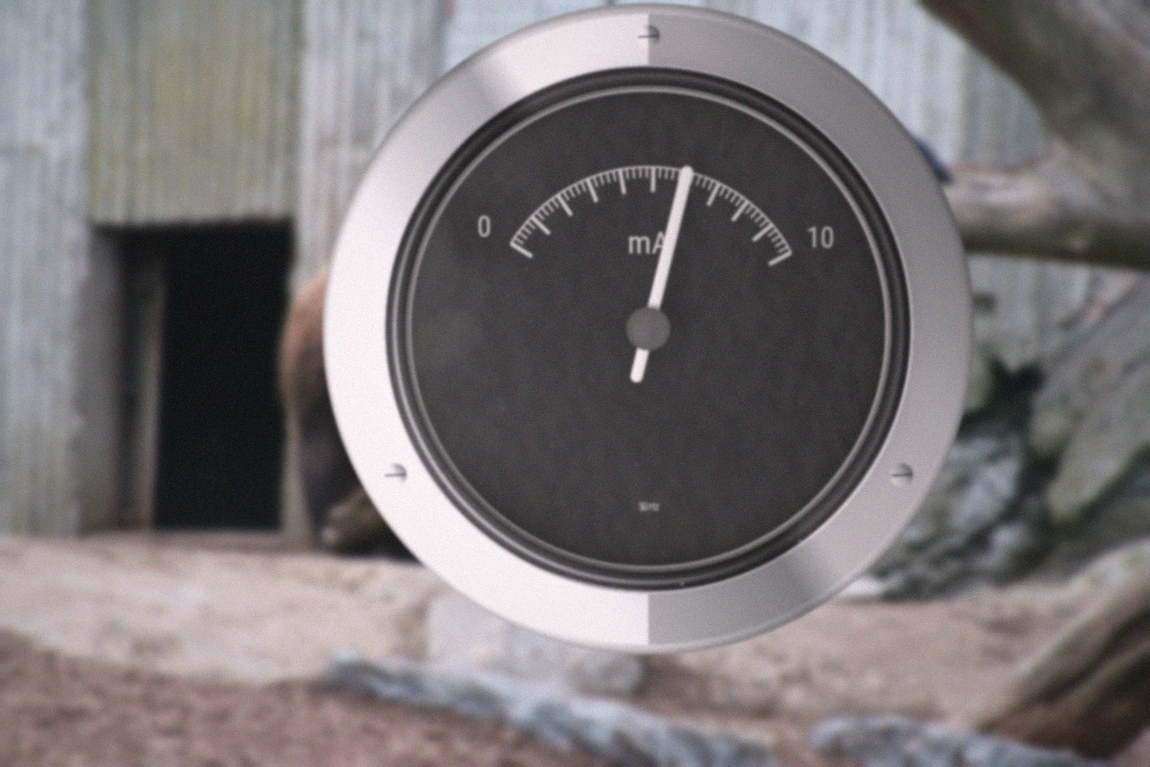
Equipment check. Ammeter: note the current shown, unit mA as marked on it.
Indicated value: 6 mA
